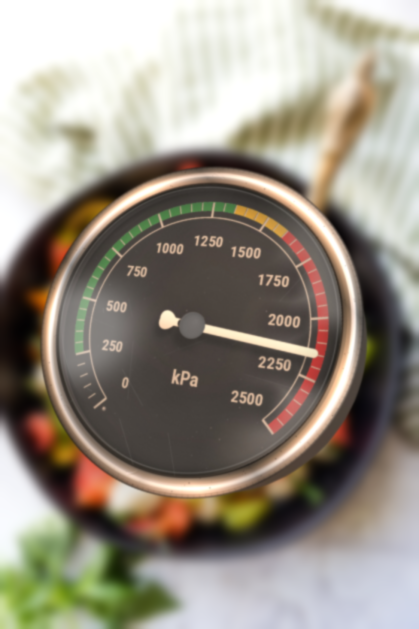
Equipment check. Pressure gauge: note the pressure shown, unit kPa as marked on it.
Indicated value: 2150 kPa
